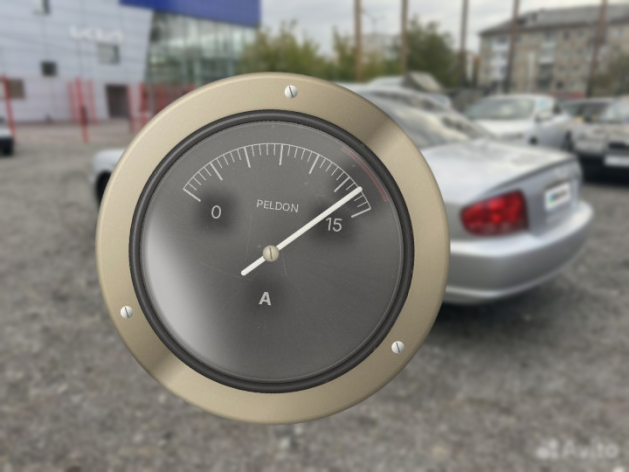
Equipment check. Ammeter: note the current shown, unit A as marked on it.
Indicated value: 13.5 A
